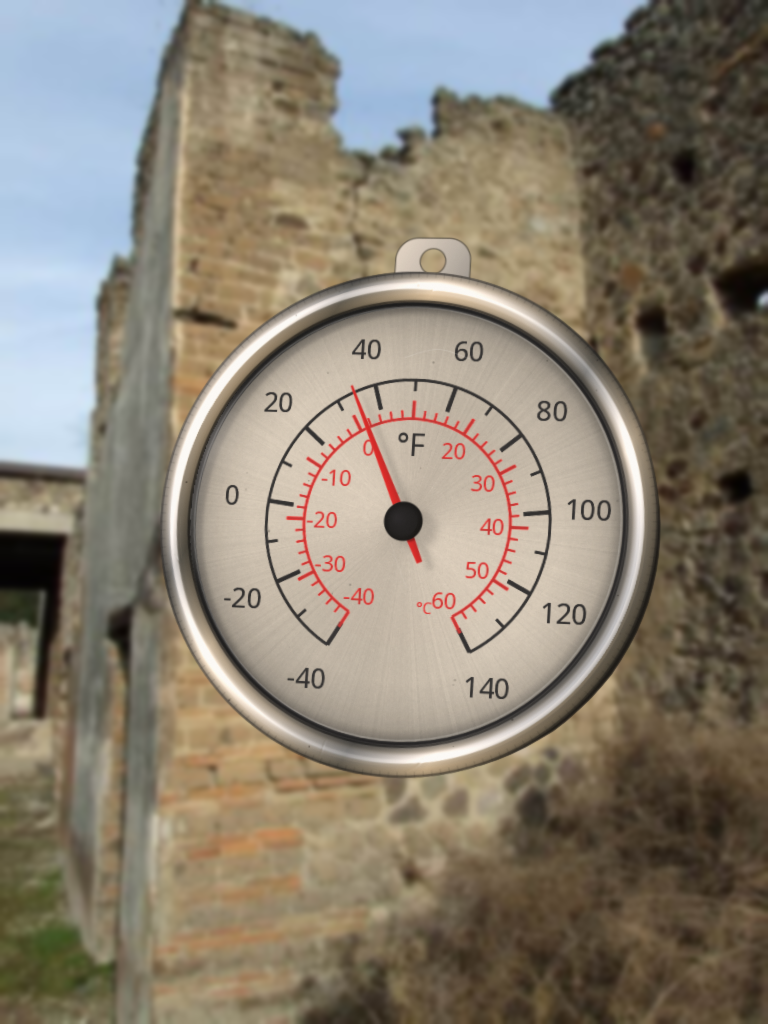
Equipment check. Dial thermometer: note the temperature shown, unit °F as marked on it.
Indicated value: 35 °F
